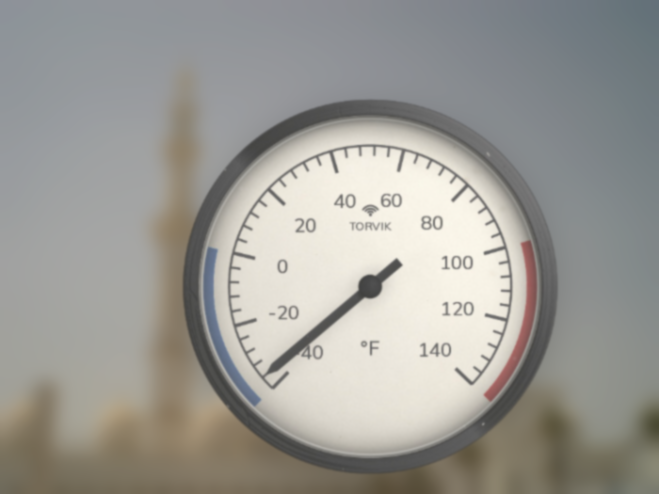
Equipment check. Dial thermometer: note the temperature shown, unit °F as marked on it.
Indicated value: -36 °F
